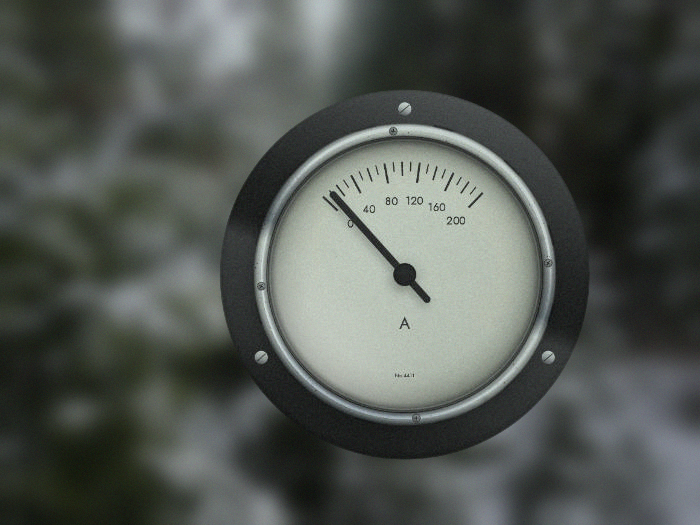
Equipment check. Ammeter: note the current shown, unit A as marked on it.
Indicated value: 10 A
